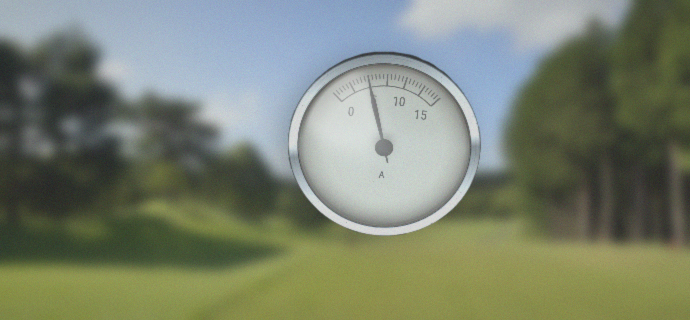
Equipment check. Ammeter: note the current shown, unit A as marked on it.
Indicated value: 5 A
